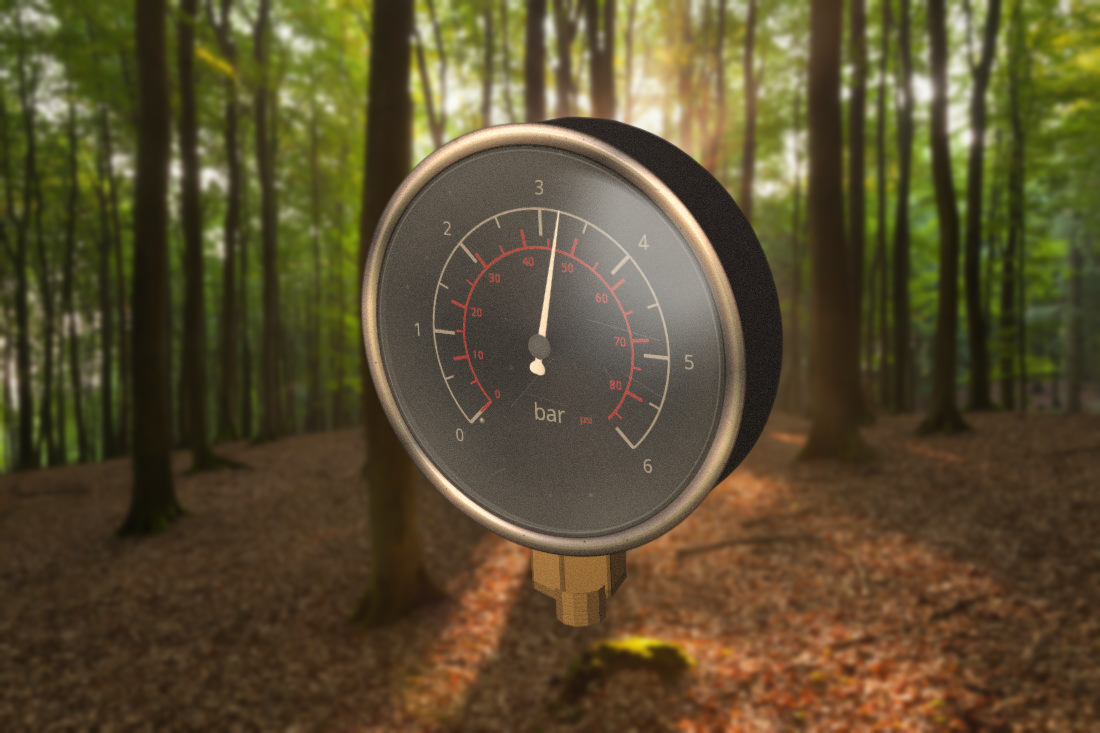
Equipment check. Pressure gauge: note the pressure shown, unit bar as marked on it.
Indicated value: 3.25 bar
